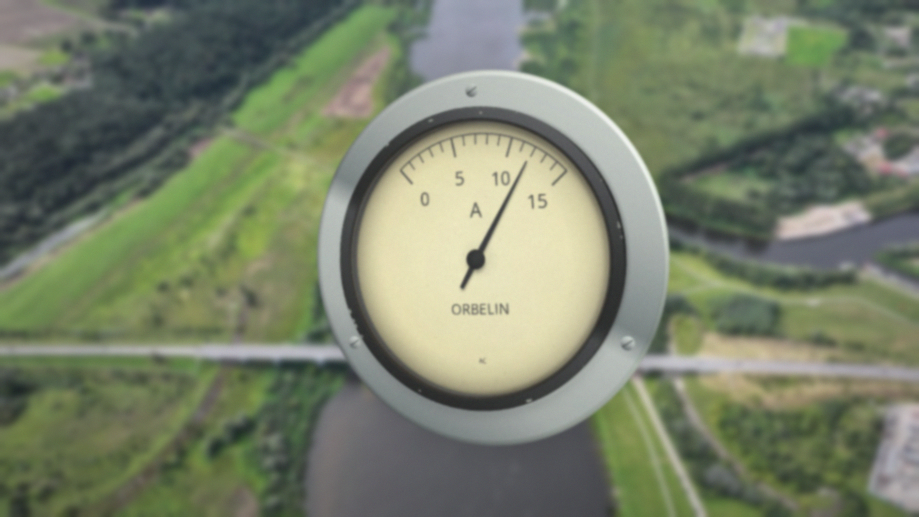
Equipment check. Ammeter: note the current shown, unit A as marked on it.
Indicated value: 12 A
